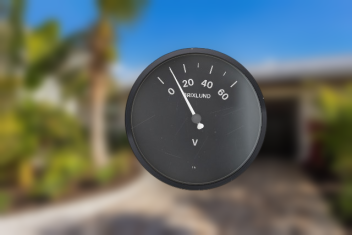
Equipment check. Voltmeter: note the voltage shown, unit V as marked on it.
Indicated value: 10 V
